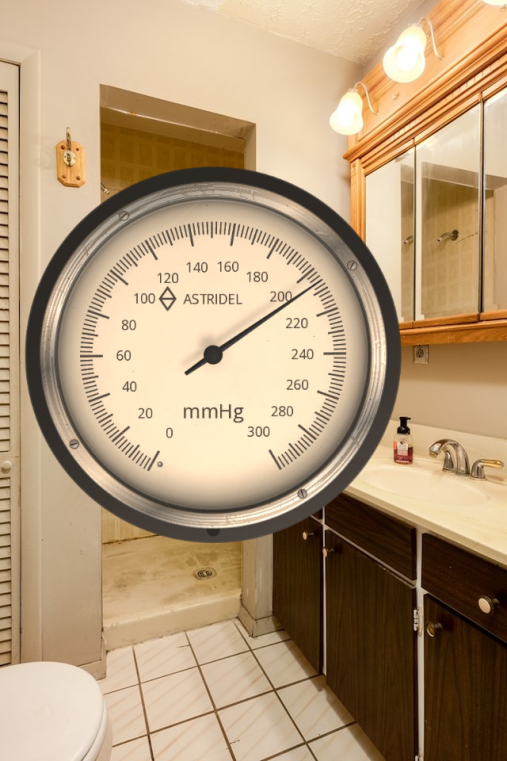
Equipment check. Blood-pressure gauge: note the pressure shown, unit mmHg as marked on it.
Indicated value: 206 mmHg
